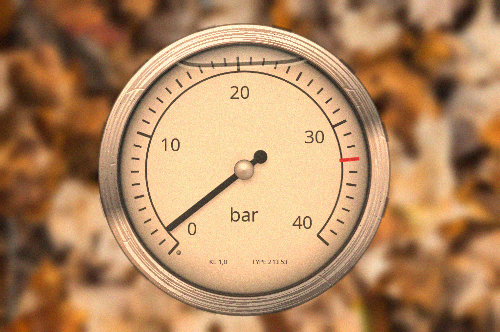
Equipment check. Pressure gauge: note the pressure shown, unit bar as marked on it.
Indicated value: 1.5 bar
